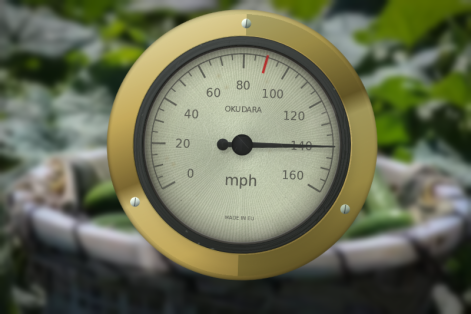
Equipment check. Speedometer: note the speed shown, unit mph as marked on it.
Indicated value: 140 mph
